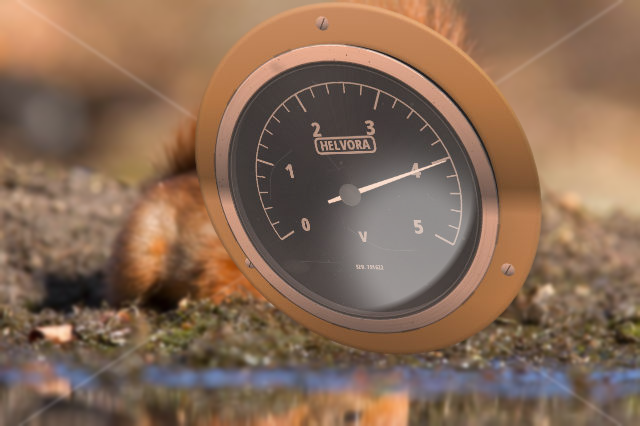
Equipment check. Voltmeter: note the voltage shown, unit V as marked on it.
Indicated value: 4 V
